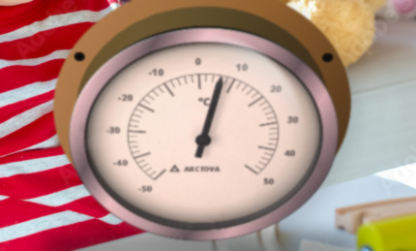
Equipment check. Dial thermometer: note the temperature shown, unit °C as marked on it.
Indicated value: 6 °C
